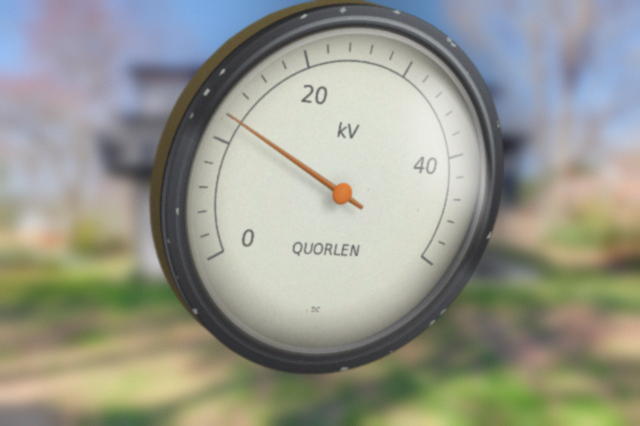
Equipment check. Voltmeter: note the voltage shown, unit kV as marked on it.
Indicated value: 12 kV
